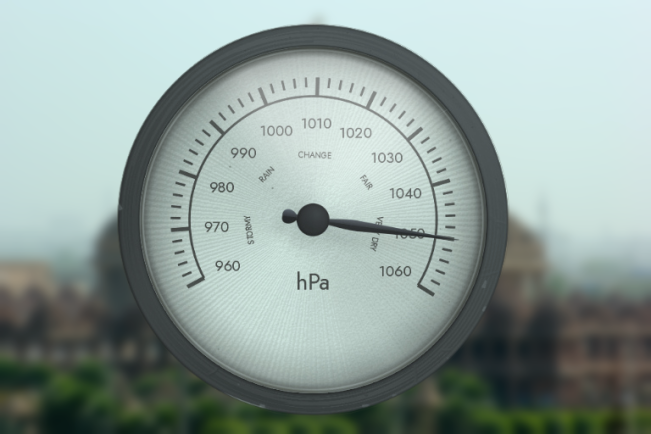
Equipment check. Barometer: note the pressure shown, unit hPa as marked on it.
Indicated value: 1050 hPa
